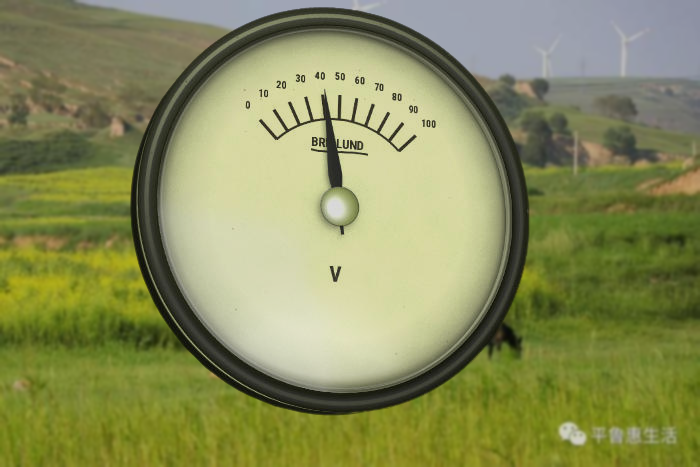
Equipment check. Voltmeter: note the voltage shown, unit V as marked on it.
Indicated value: 40 V
